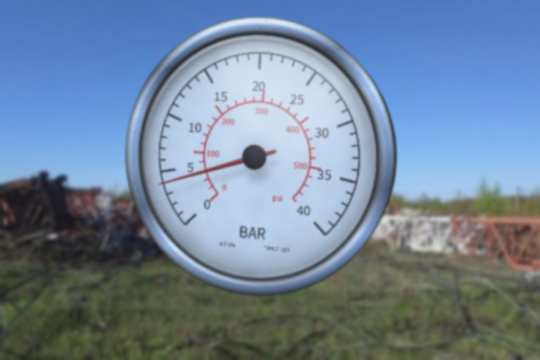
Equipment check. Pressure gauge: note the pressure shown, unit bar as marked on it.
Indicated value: 4 bar
